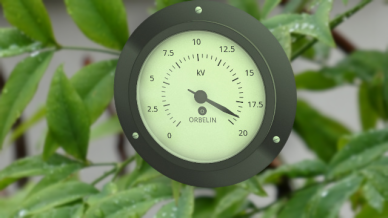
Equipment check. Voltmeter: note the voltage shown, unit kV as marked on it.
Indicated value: 19 kV
